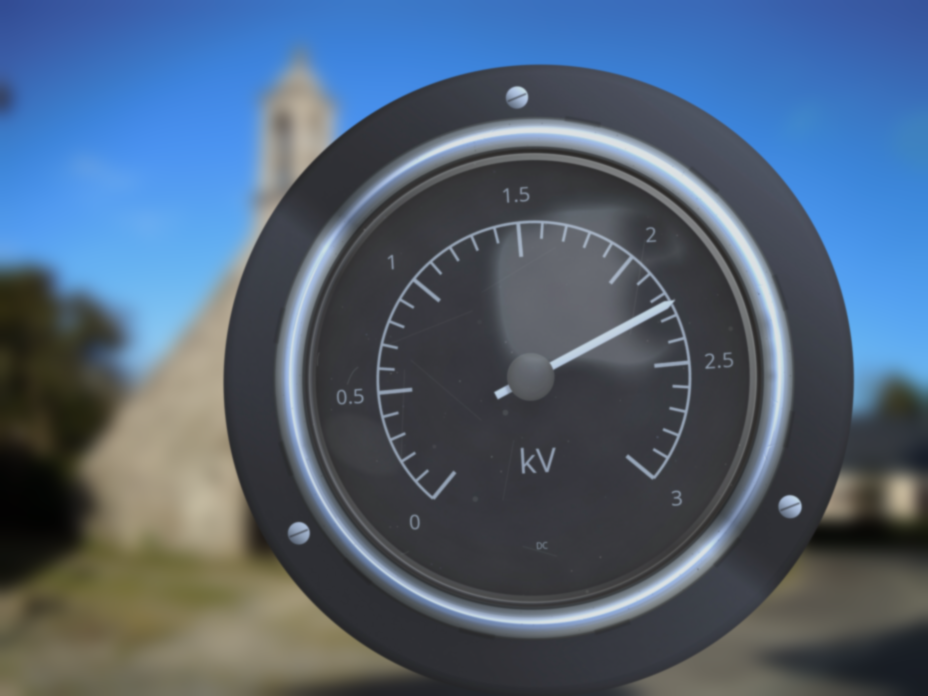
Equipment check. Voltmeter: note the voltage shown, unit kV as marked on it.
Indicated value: 2.25 kV
